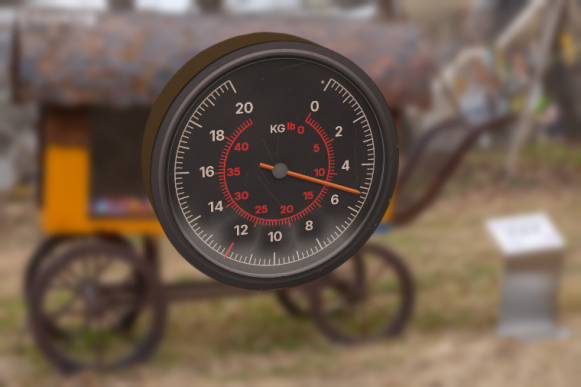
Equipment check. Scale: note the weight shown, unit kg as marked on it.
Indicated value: 5.2 kg
